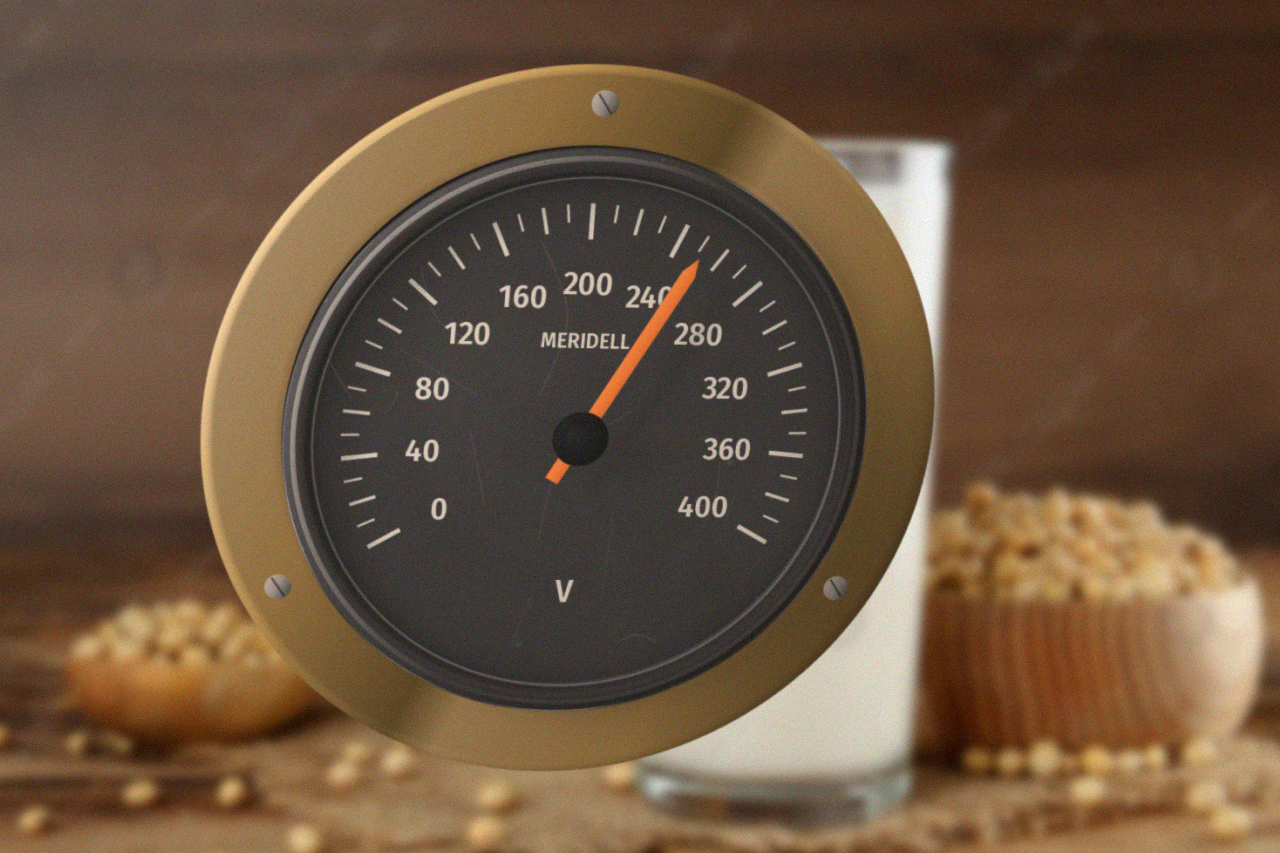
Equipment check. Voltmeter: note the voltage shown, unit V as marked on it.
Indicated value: 250 V
